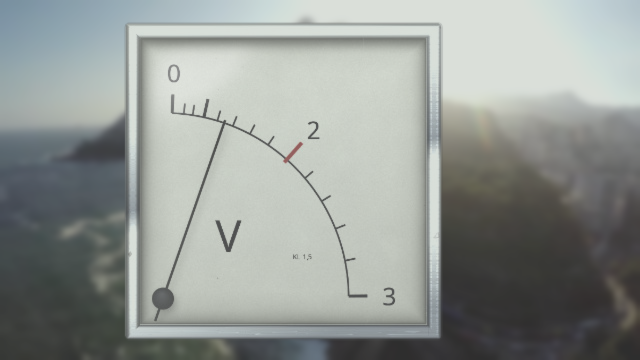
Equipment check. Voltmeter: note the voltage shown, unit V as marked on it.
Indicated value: 1.3 V
